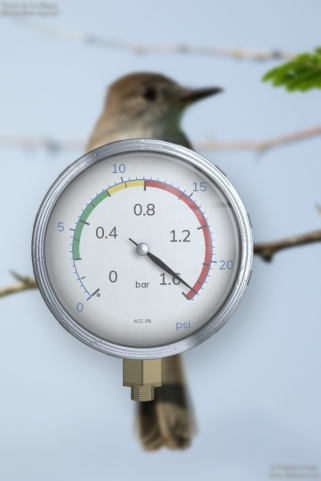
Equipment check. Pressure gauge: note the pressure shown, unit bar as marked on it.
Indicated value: 1.55 bar
